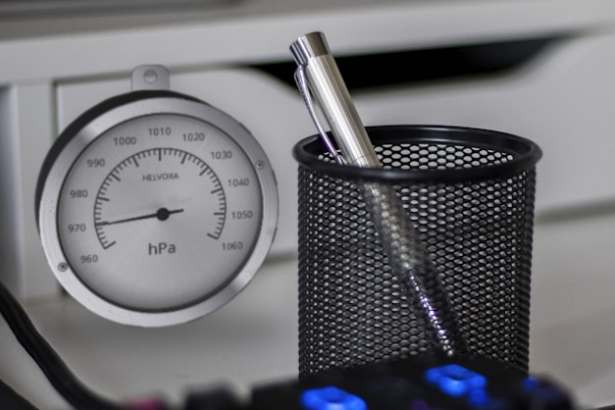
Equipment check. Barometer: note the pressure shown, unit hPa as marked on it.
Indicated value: 970 hPa
